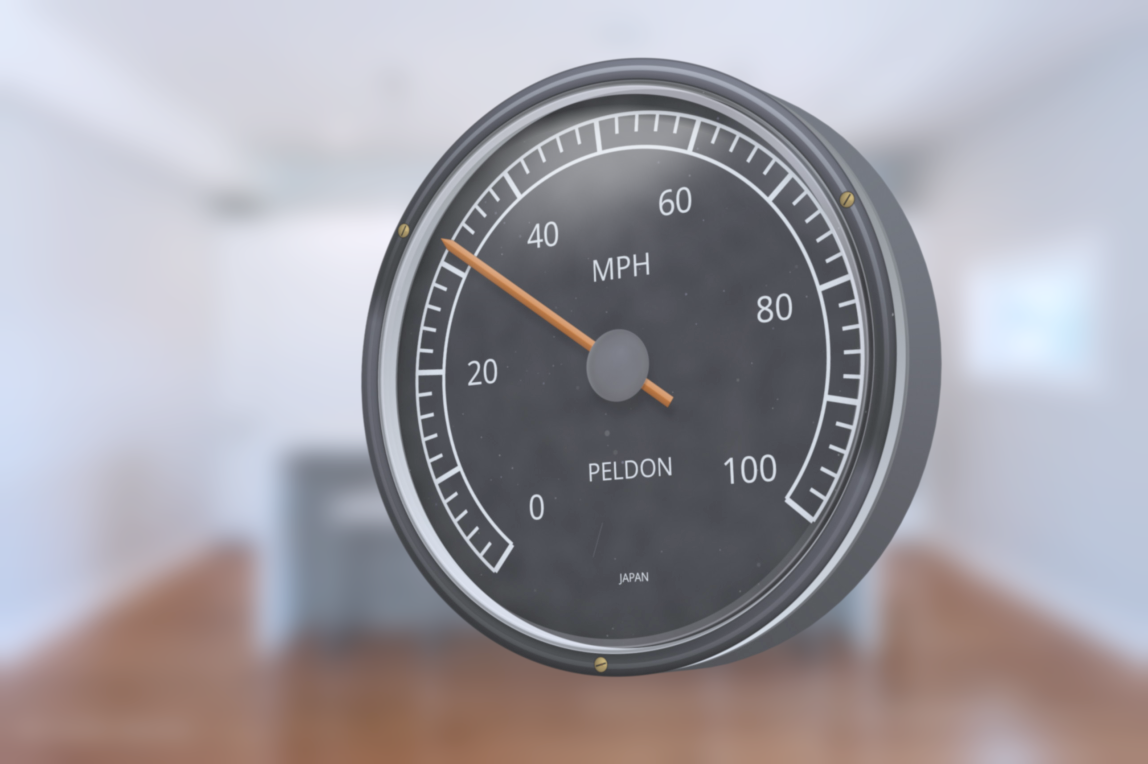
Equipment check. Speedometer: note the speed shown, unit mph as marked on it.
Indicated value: 32 mph
